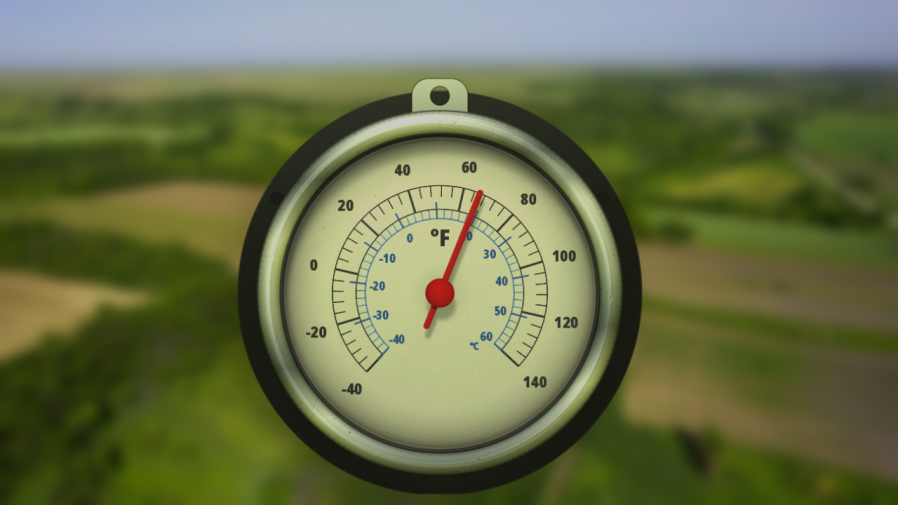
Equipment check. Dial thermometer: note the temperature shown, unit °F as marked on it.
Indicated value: 66 °F
